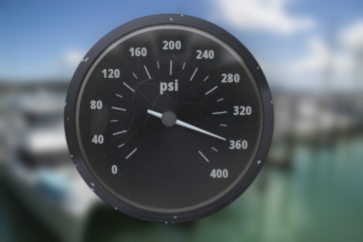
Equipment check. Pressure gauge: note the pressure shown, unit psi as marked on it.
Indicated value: 360 psi
